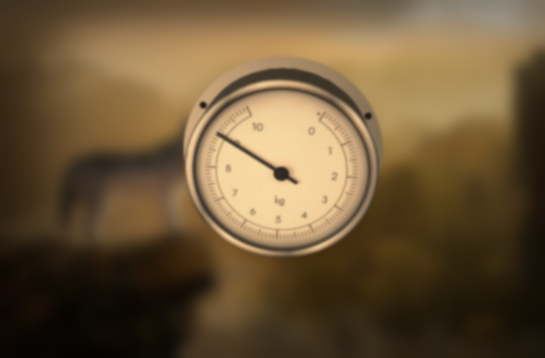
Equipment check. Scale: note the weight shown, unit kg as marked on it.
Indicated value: 9 kg
